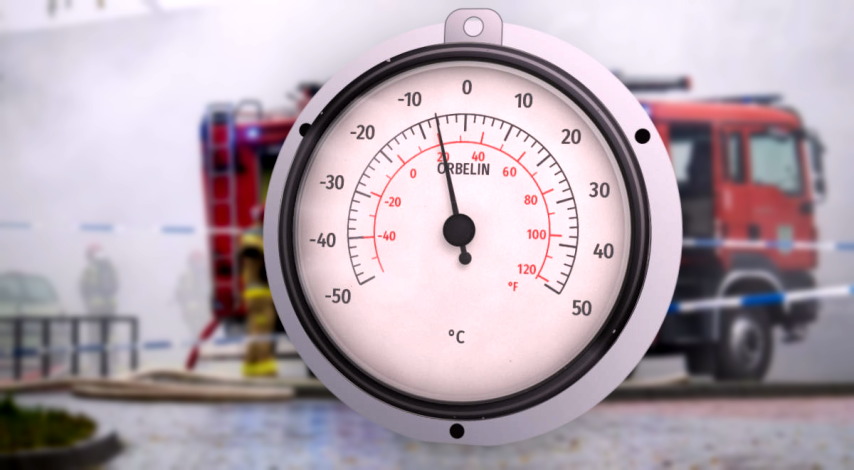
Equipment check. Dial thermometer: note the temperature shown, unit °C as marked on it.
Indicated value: -6 °C
